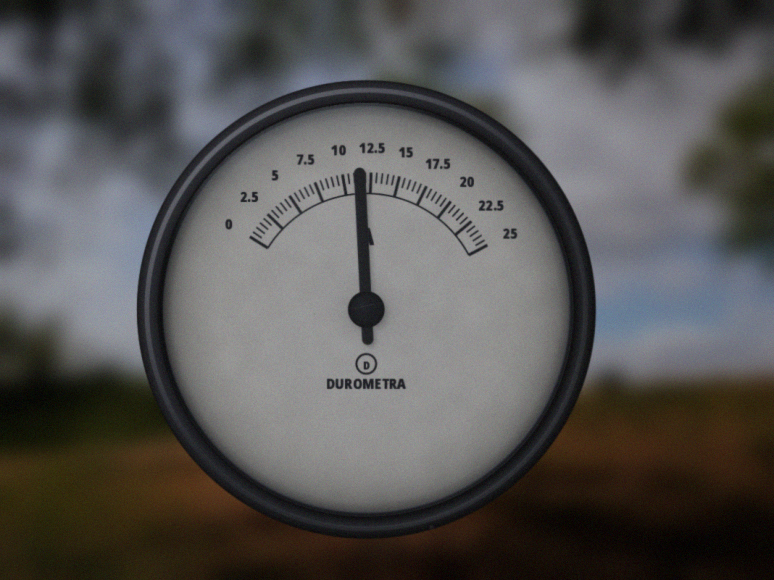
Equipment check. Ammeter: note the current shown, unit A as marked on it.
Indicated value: 11.5 A
